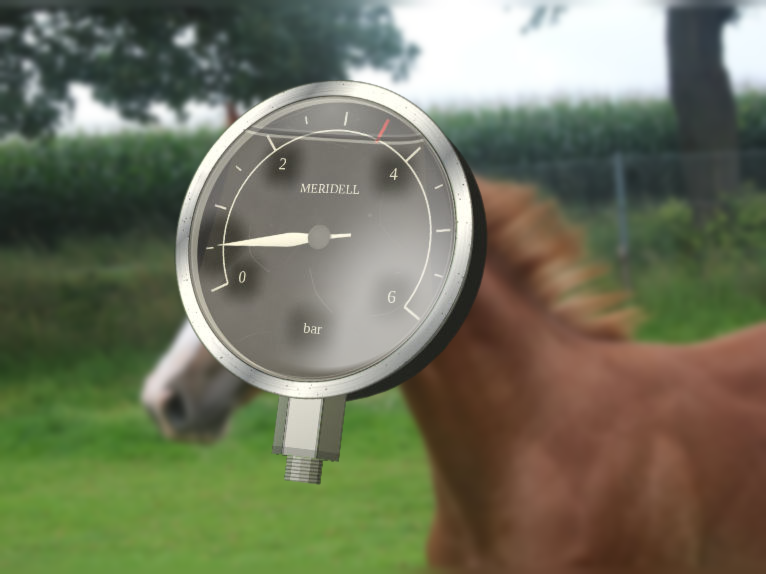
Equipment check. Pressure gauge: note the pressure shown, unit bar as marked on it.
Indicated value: 0.5 bar
